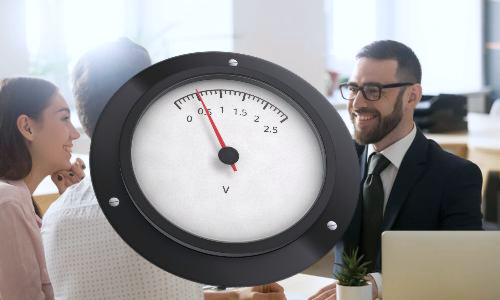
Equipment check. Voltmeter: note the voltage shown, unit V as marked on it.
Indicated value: 0.5 V
